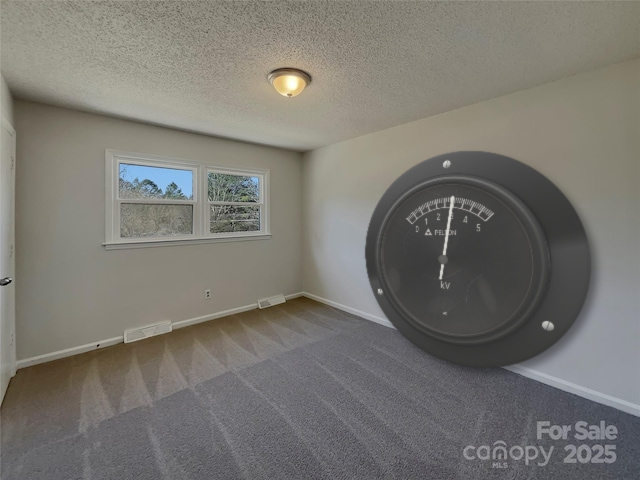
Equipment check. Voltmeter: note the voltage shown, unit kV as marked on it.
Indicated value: 3 kV
